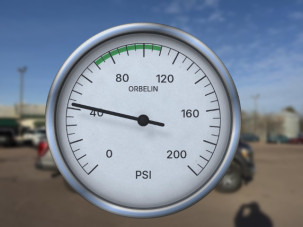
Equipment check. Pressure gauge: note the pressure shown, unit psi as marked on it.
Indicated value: 42.5 psi
